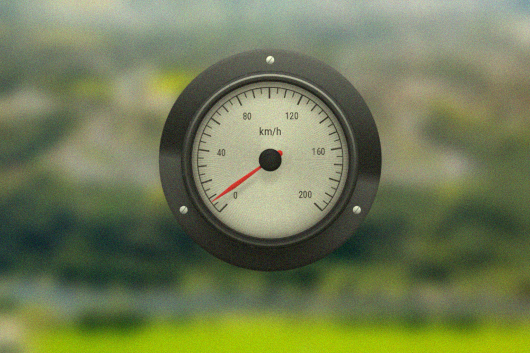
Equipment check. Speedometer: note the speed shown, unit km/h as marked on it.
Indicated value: 7.5 km/h
